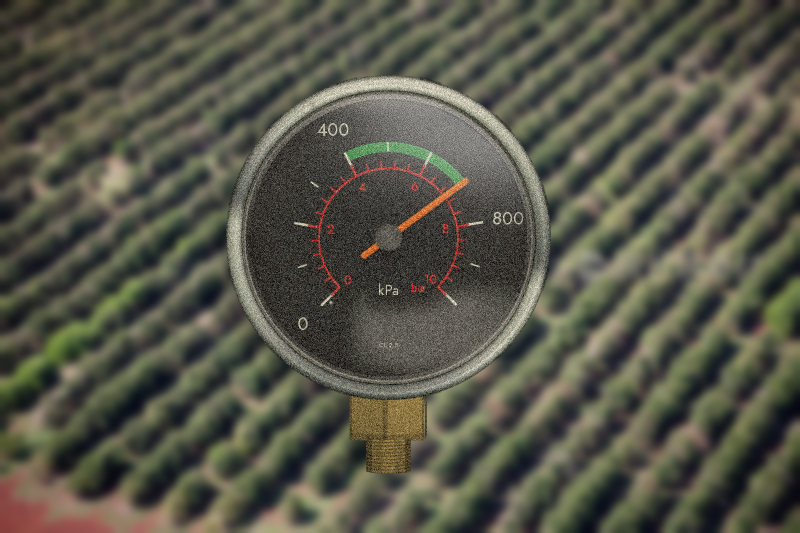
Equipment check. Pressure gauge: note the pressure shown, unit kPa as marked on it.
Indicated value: 700 kPa
